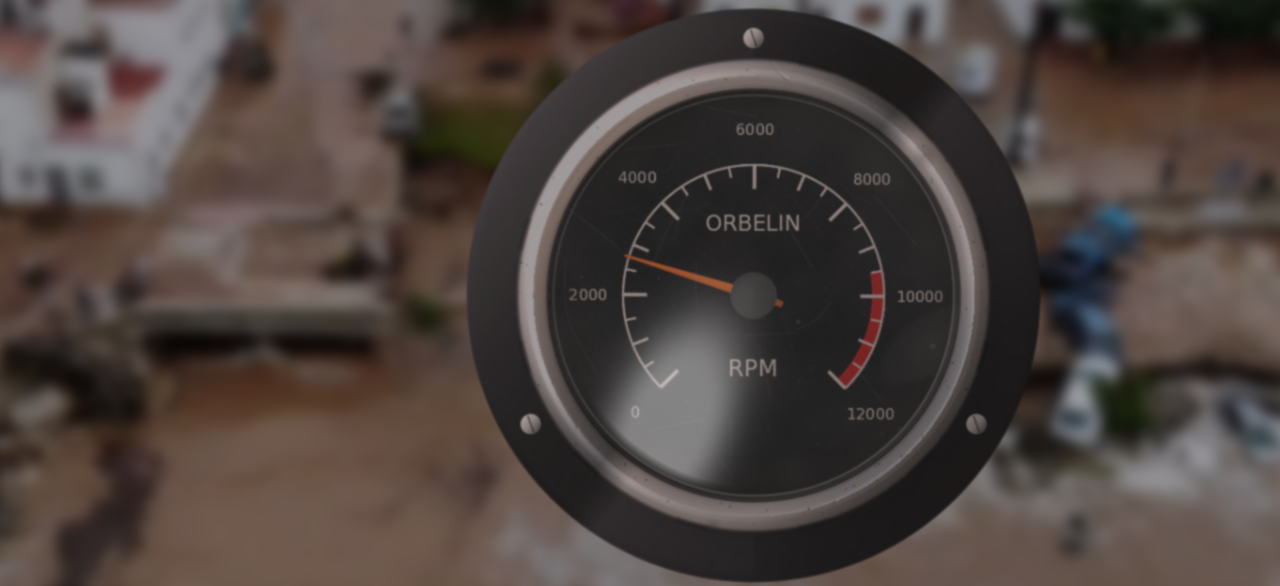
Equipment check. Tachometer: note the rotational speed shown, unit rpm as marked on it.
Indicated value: 2750 rpm
